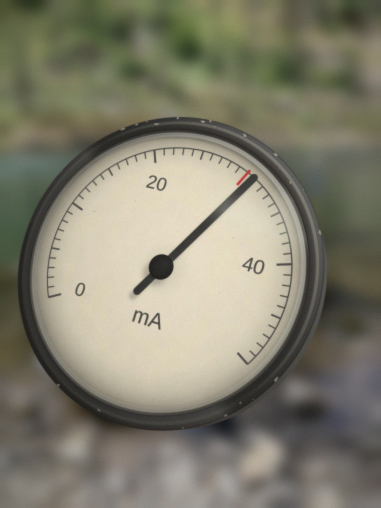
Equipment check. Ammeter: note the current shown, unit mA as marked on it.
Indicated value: 31 mA
